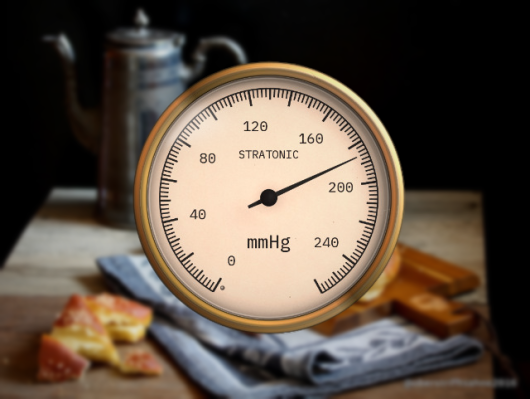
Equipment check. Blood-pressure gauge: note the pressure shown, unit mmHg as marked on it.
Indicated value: 186 mmHg
